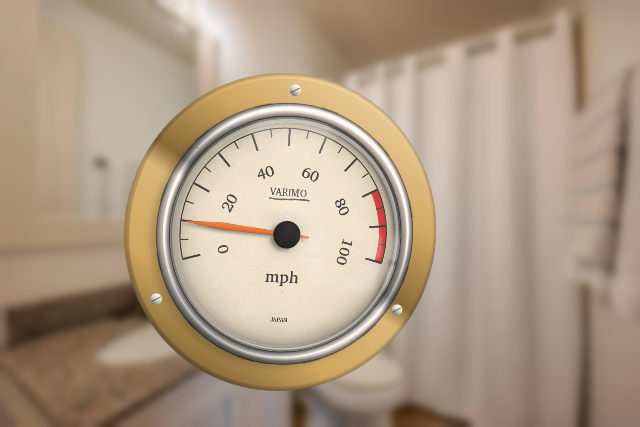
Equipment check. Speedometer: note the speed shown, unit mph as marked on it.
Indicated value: 10 mph
